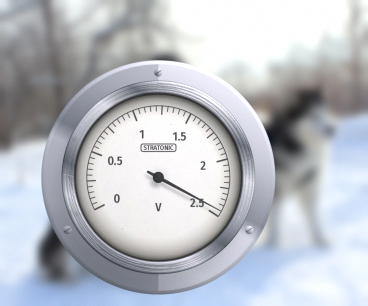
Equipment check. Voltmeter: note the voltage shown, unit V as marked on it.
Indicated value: 2.45 V
